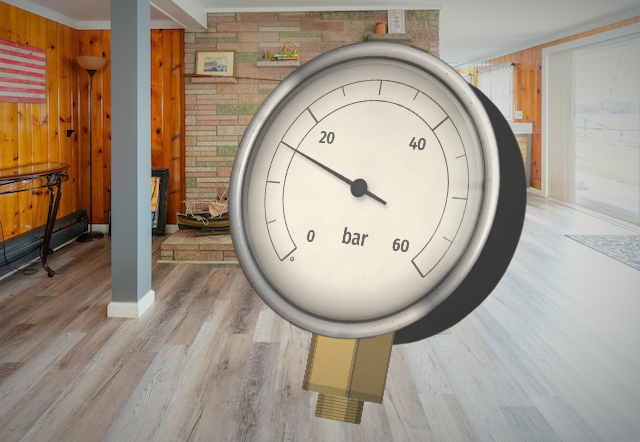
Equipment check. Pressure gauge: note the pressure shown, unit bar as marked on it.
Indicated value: 15 bar
